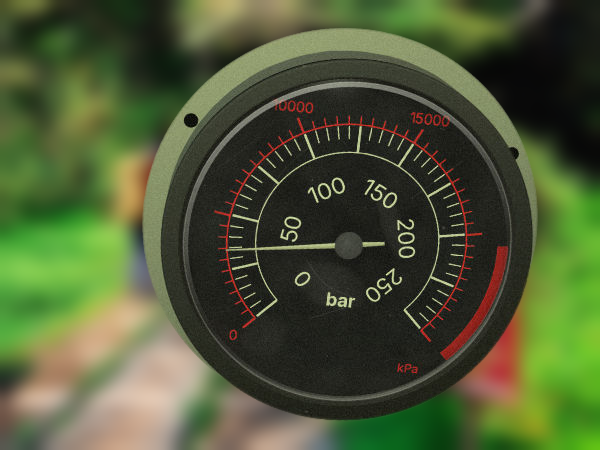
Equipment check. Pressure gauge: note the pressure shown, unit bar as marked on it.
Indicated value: 35 bar
